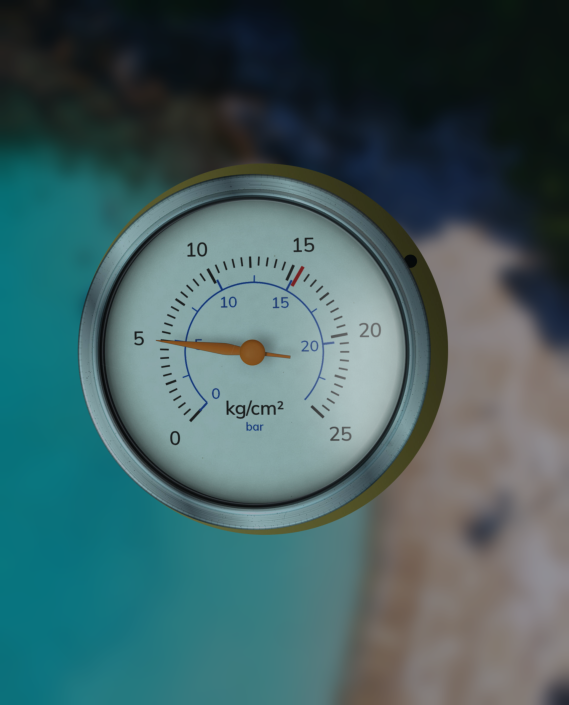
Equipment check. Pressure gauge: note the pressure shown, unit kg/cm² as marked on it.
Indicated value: 5 kg/cm²
